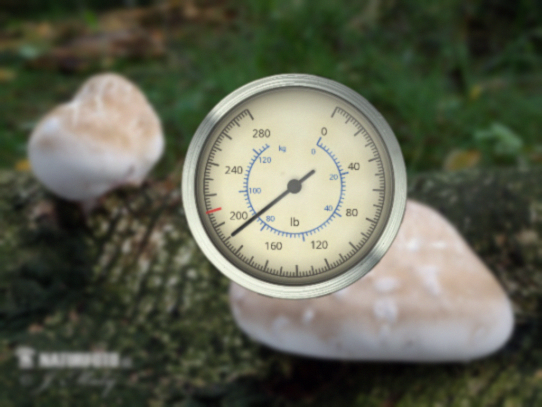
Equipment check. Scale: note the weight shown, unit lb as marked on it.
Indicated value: 190 lb
